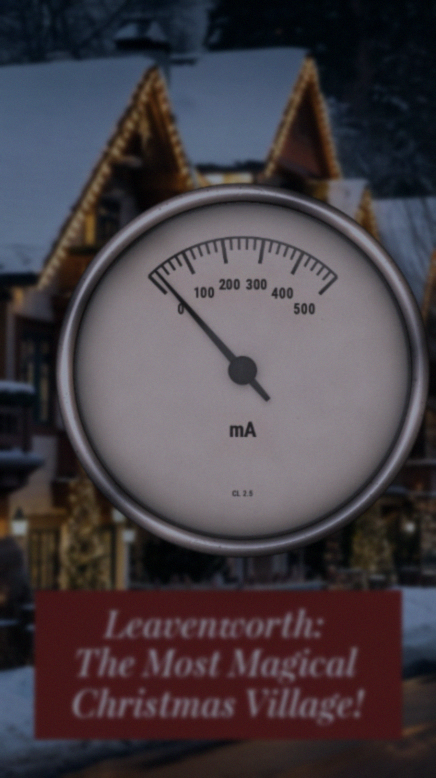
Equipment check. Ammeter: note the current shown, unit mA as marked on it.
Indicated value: 20 mA
